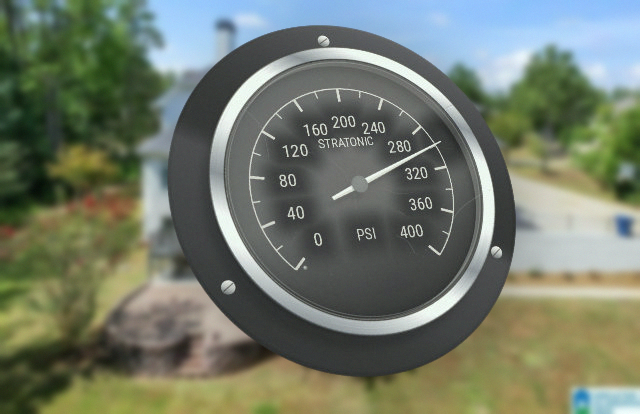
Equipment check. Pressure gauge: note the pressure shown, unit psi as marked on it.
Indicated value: 300 psi
